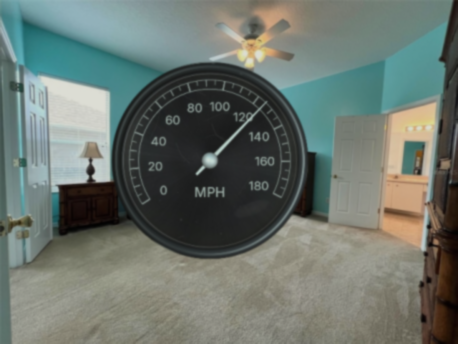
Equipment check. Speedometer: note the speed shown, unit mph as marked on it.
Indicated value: 125 mph
